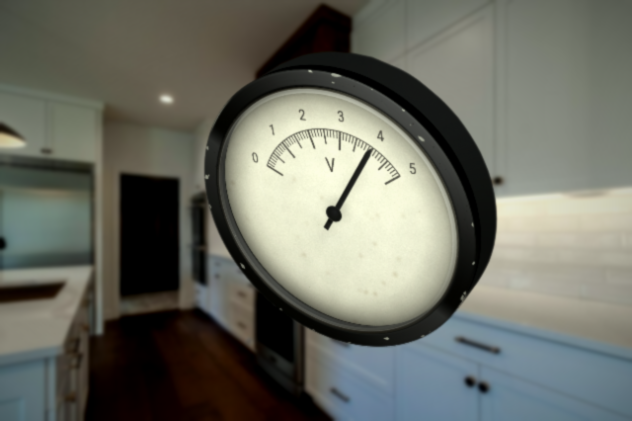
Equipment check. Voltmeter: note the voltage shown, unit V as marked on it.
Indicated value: 4 V
